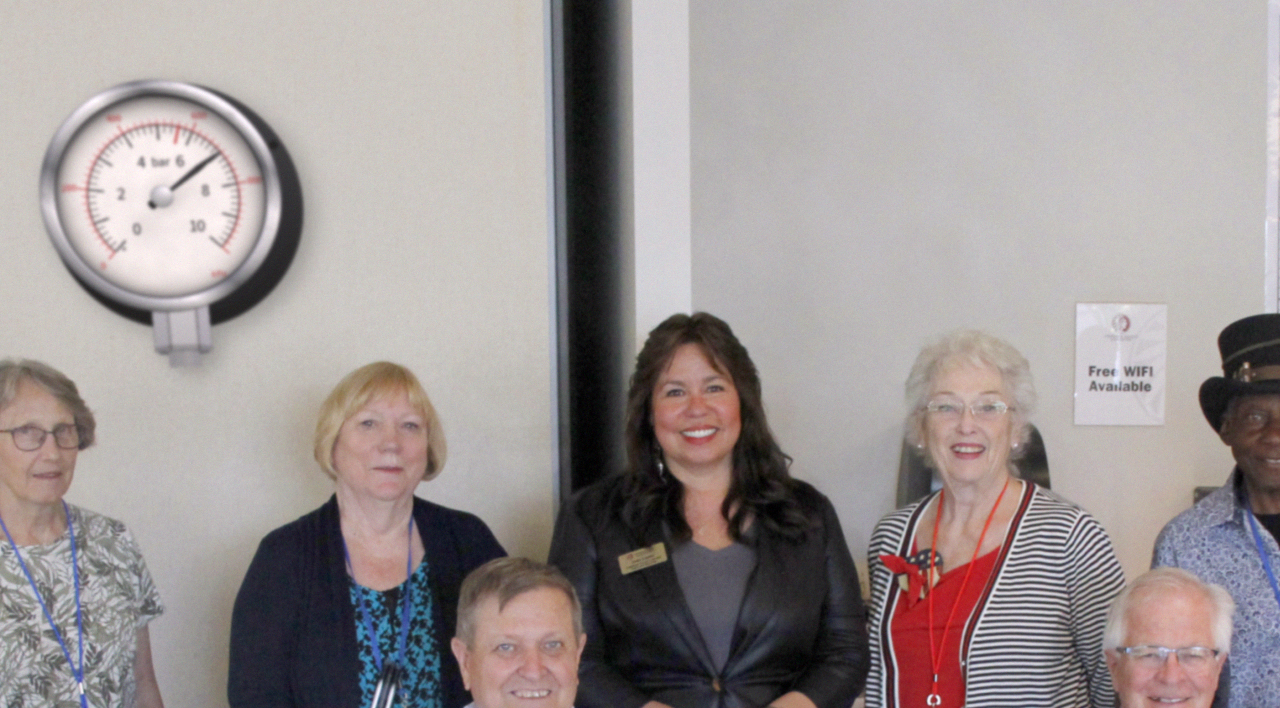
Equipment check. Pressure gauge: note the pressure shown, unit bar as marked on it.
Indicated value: 7 bar
